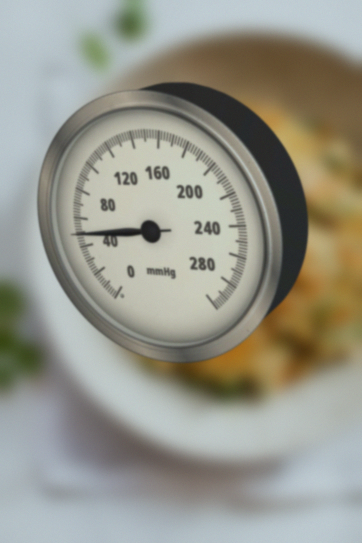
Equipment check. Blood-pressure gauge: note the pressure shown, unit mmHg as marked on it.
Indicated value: 50 mmHg
